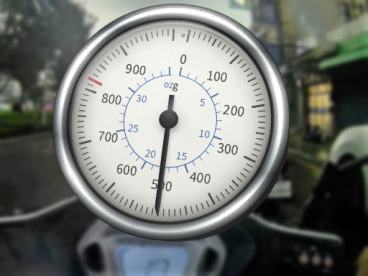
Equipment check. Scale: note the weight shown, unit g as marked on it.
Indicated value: 500 g
